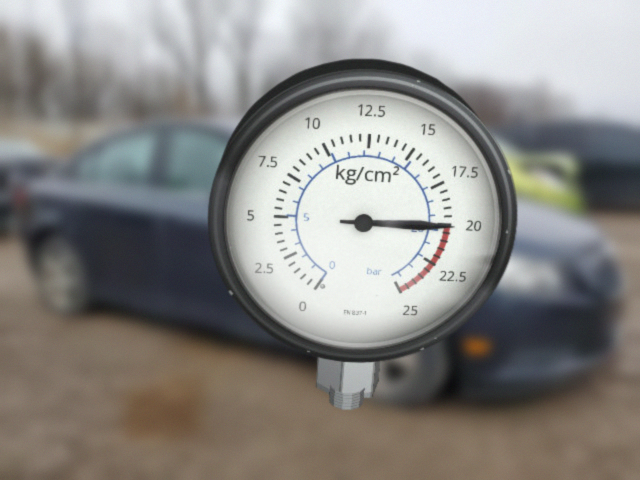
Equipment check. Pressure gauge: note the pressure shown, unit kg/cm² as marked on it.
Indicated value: 20 kg/cm²
